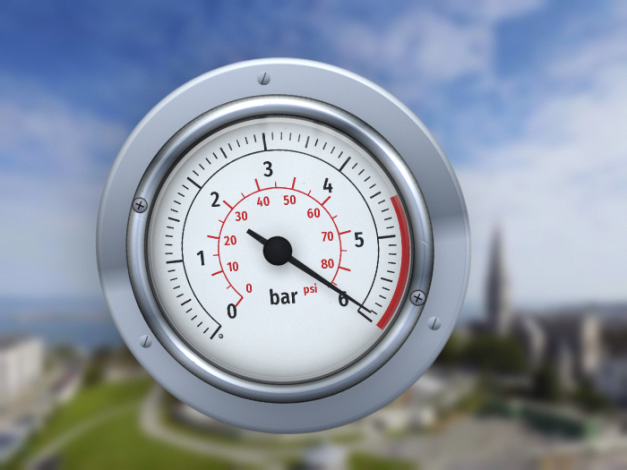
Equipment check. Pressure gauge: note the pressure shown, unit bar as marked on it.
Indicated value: 5.9 bar
